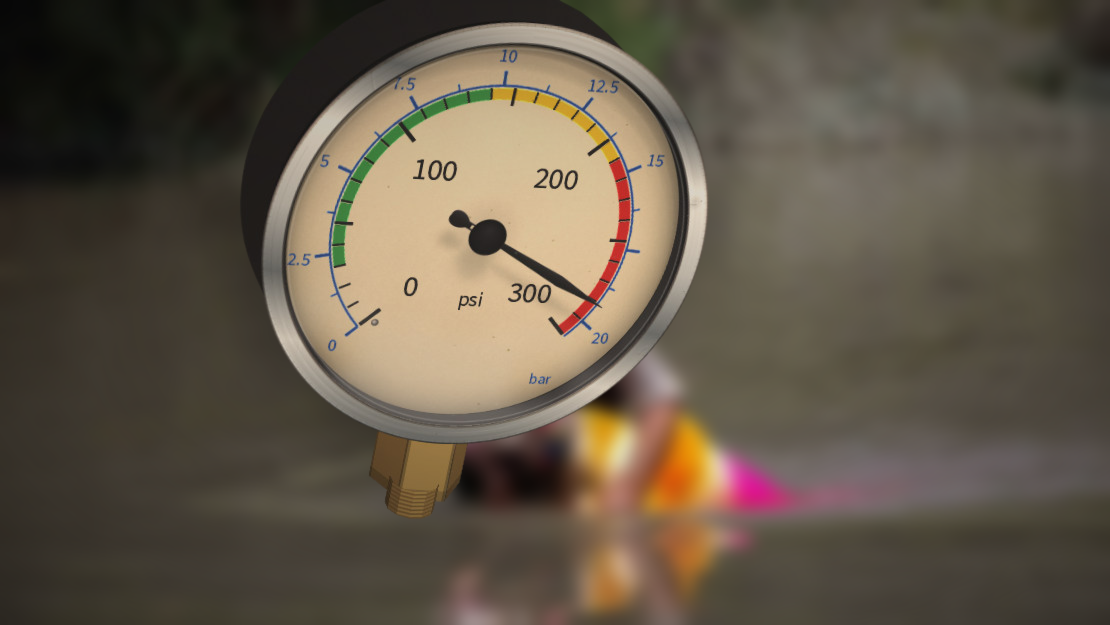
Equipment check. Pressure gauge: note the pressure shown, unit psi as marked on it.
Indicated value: 280 psi
